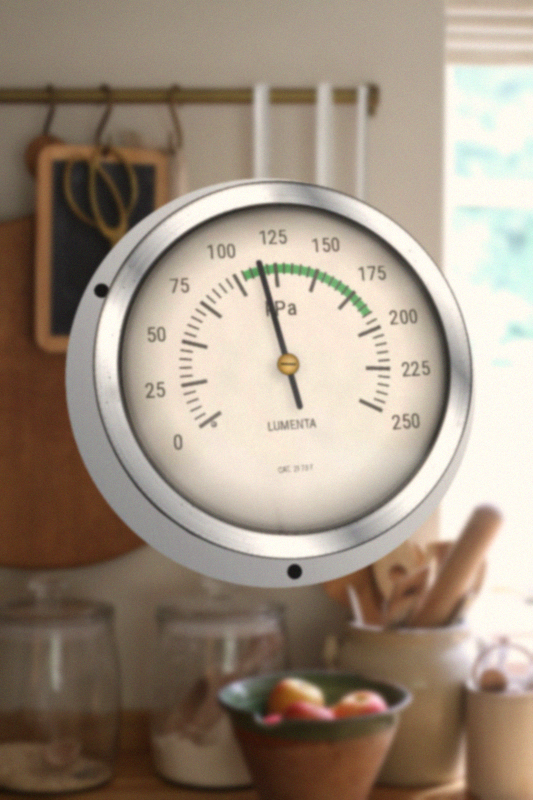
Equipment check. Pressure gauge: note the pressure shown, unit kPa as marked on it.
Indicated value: 115 kPa
